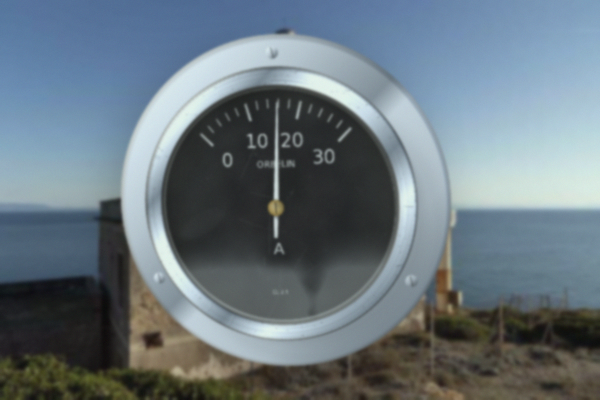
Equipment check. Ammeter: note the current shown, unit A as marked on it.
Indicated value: 16 A
